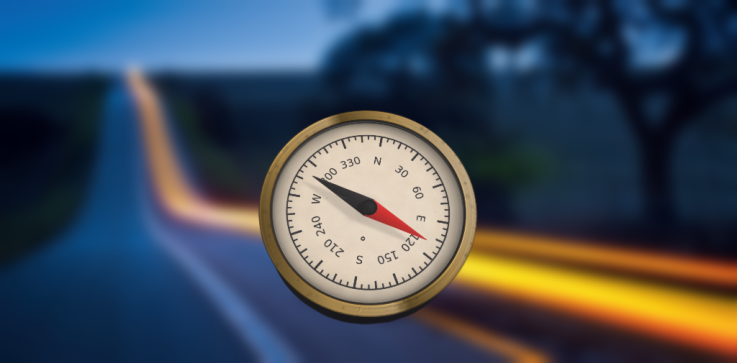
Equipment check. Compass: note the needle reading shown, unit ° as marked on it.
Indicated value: 110 °
